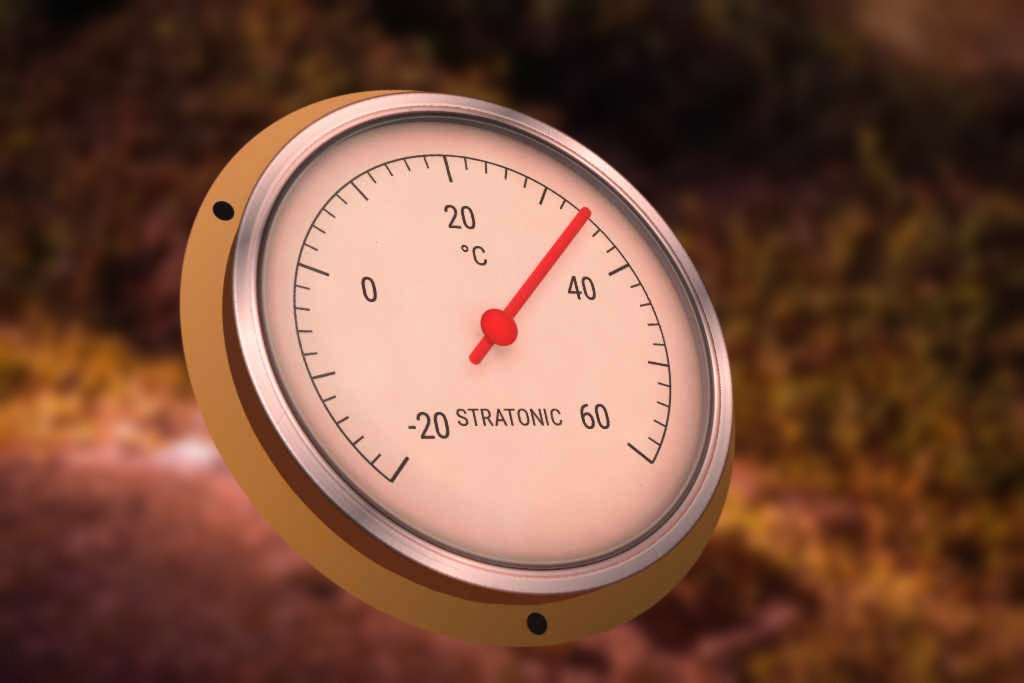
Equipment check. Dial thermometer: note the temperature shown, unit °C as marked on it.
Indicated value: 34 °C
